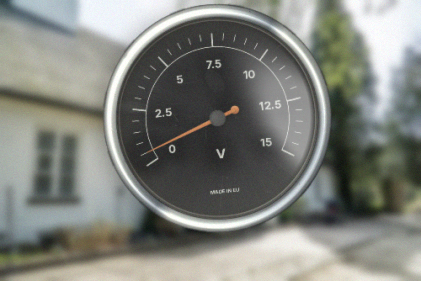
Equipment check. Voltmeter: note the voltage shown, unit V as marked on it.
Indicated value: 0.5 V
